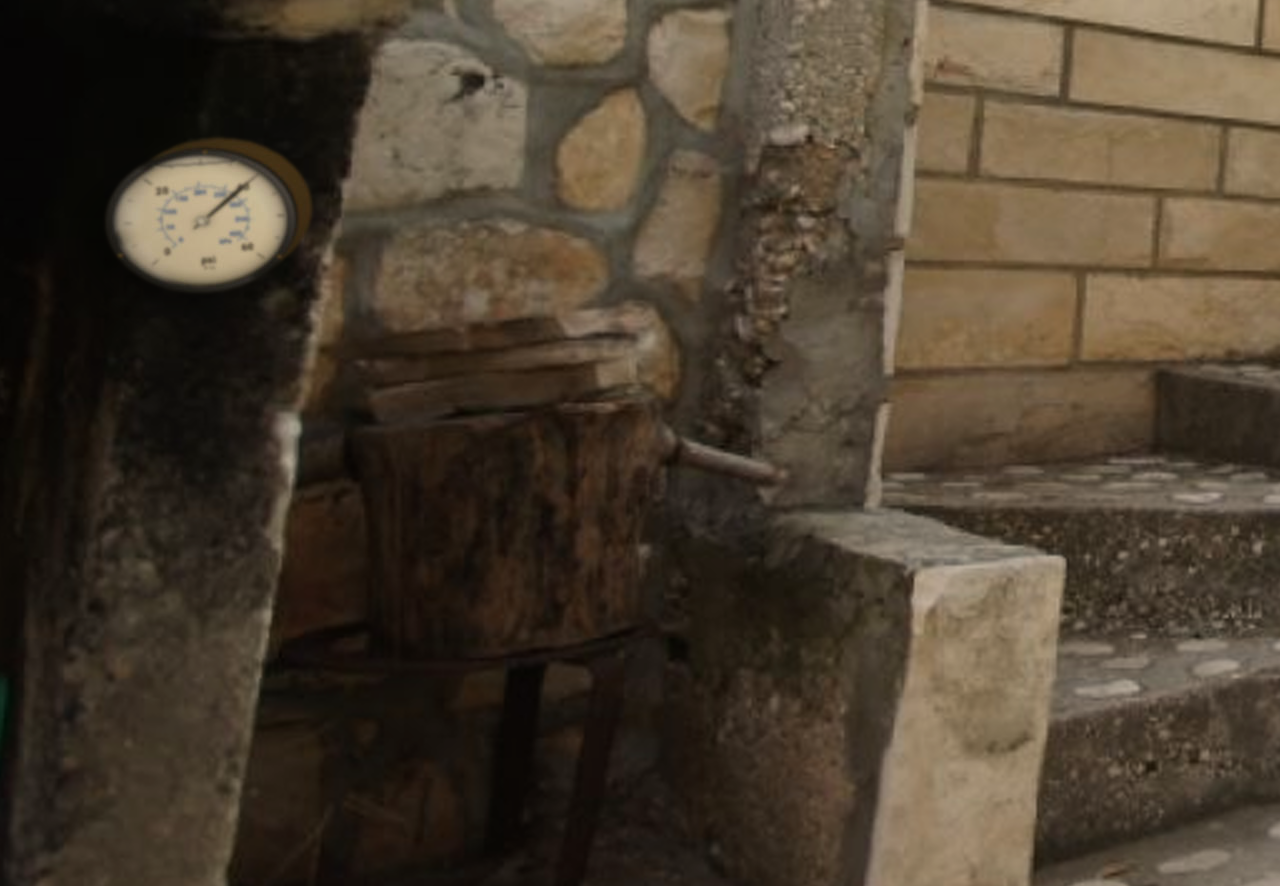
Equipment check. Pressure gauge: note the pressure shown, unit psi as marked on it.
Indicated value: 40 psi
